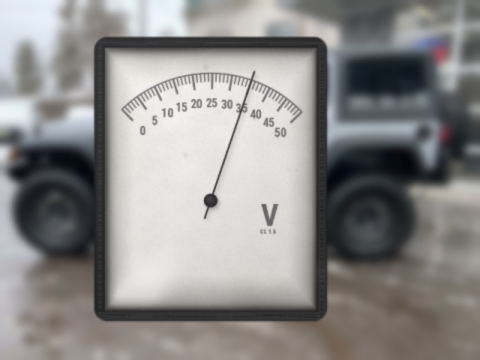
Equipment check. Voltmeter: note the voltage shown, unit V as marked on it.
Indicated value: 35 V
